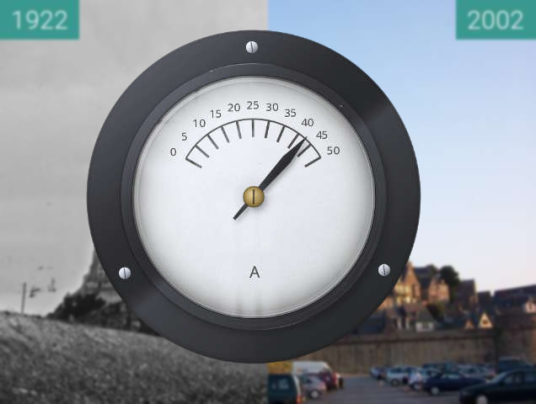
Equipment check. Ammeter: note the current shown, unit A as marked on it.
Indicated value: 42.5 A
